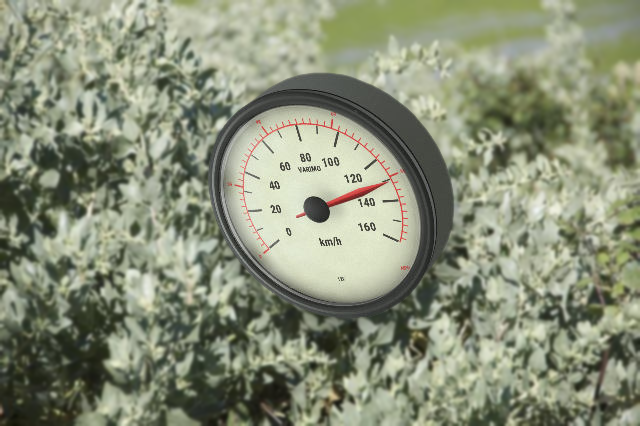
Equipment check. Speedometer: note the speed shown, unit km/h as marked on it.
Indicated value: 130 km/h
